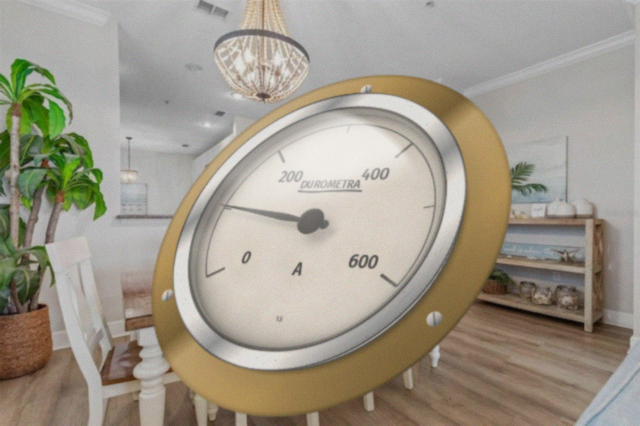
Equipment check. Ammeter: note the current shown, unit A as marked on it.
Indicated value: 100 A
